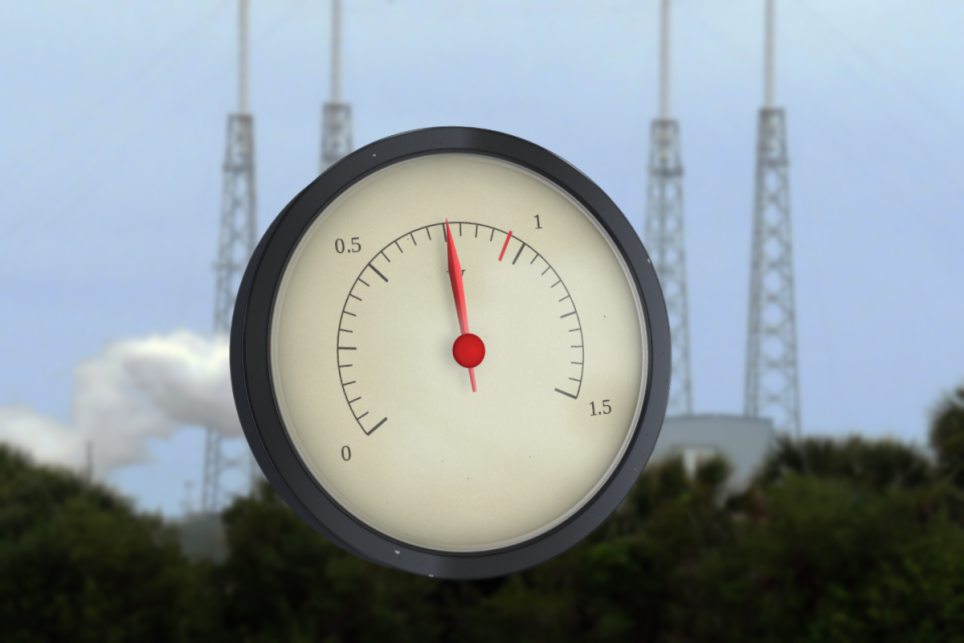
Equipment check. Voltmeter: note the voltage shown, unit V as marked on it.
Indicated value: 0.75 V
